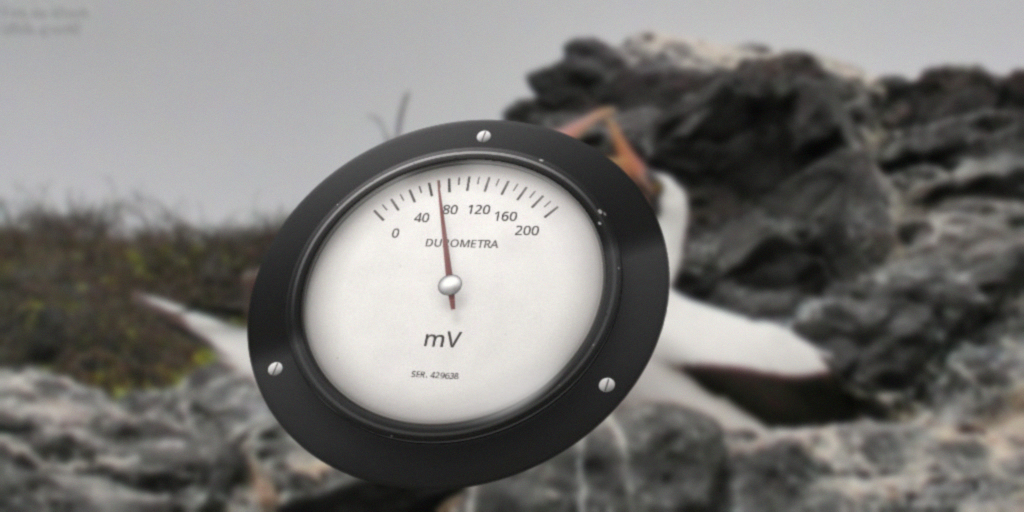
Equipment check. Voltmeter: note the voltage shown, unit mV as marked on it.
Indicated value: 70 mV
